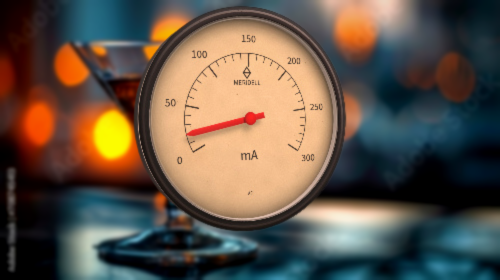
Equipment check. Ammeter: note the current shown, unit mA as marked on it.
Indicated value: 20 mA
